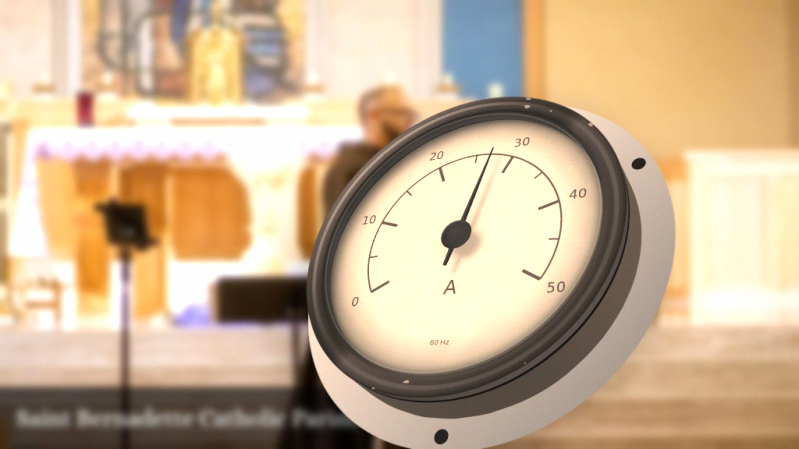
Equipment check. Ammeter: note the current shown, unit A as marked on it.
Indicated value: 27.5 A
